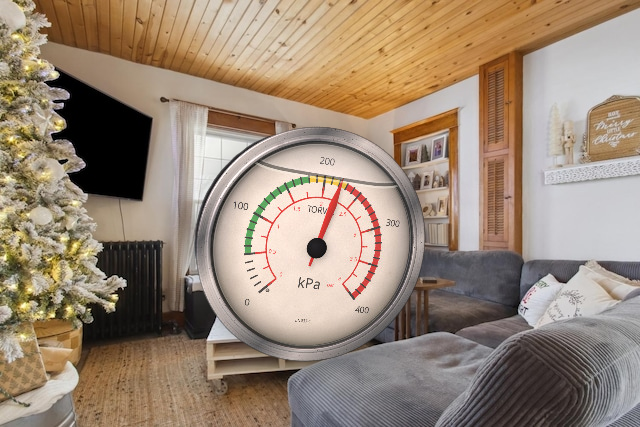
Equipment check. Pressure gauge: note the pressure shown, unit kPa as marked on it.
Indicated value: 220 kPa
